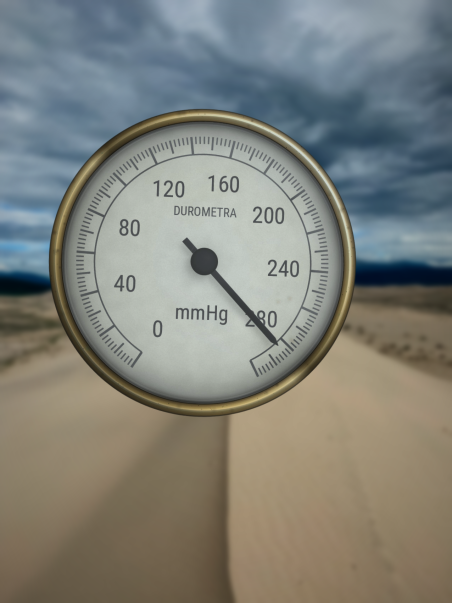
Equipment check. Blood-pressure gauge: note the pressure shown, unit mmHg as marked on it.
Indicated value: 284 mmHg
